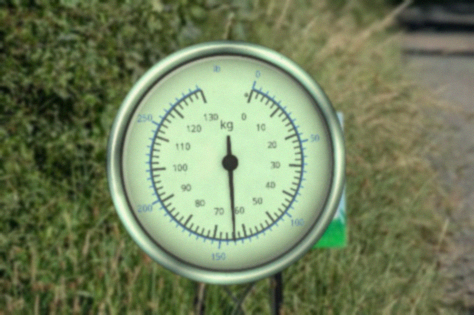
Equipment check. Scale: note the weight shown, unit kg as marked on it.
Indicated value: 64 kg
